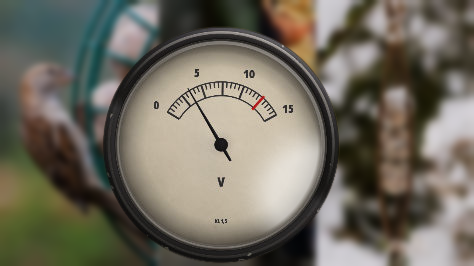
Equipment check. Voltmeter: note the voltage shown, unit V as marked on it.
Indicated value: 3.5 V
